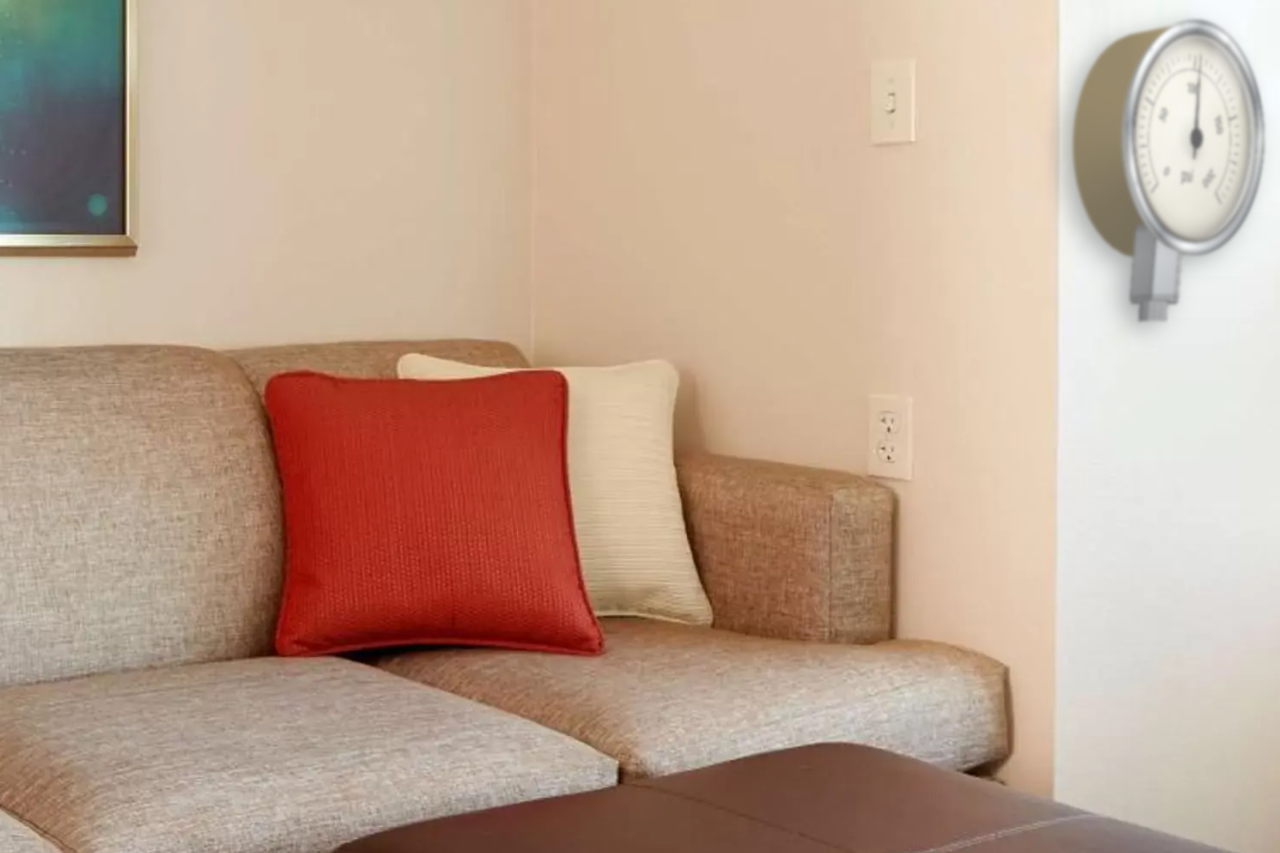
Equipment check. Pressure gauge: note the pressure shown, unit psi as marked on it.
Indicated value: 100 psi
